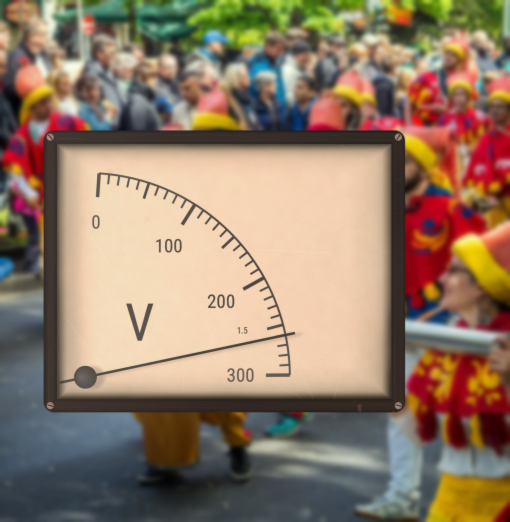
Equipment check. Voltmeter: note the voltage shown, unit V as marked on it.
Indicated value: 260 V
